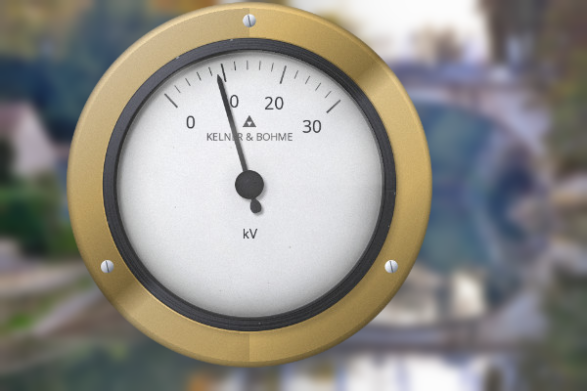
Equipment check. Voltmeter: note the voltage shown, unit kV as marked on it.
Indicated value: 9 kV
